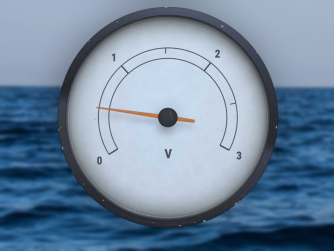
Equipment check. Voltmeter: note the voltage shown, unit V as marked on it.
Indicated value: 0.5 V
